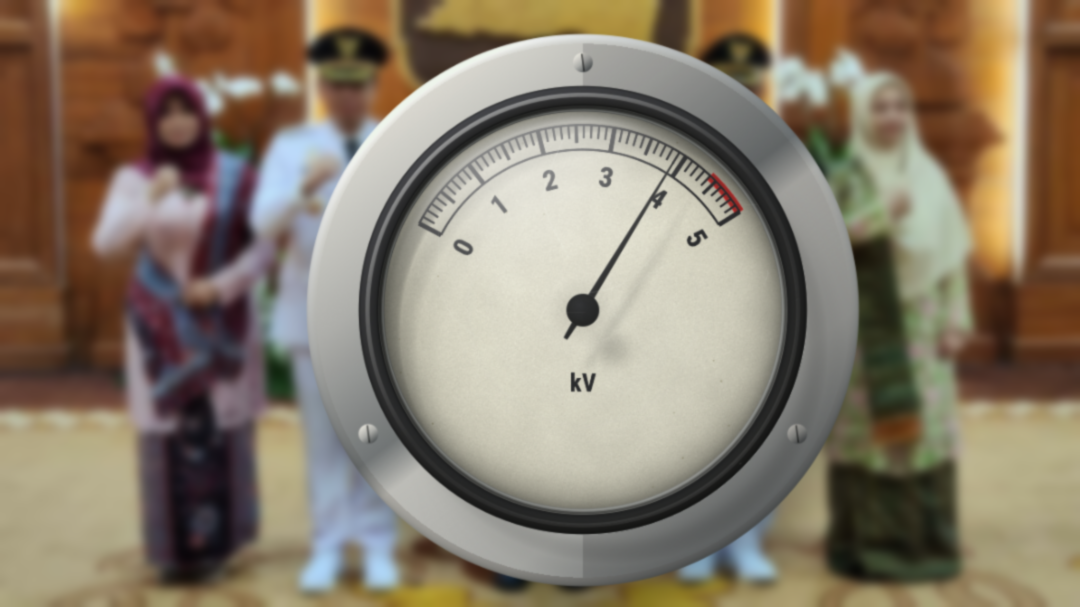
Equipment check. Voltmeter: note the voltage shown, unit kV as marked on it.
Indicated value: 3.9 kV
